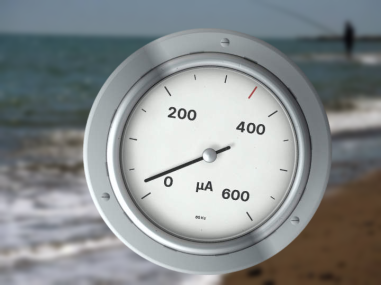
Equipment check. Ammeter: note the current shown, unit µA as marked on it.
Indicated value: 25 µA
